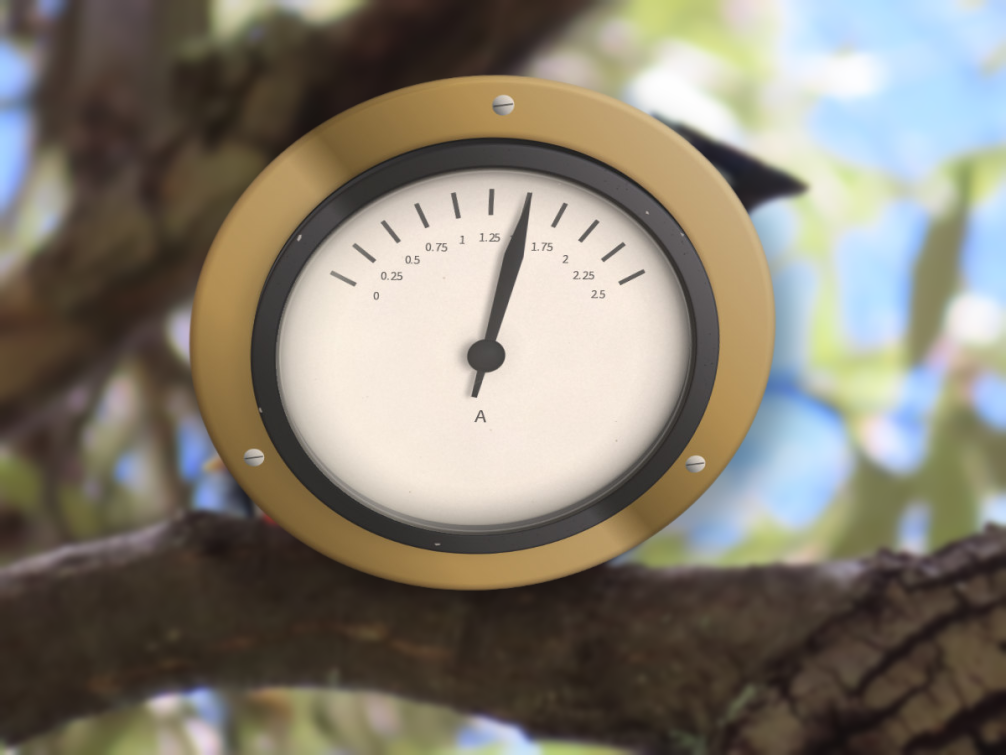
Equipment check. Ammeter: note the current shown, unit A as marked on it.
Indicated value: 1.5 A
